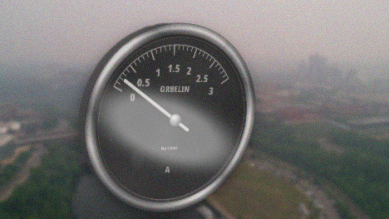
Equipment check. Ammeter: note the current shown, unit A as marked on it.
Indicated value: 0.2 A
